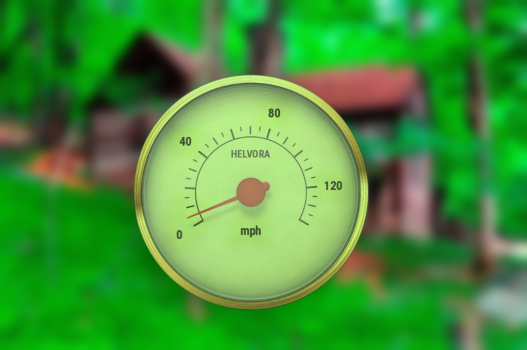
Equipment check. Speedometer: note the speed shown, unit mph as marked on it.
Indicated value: 5 mph
